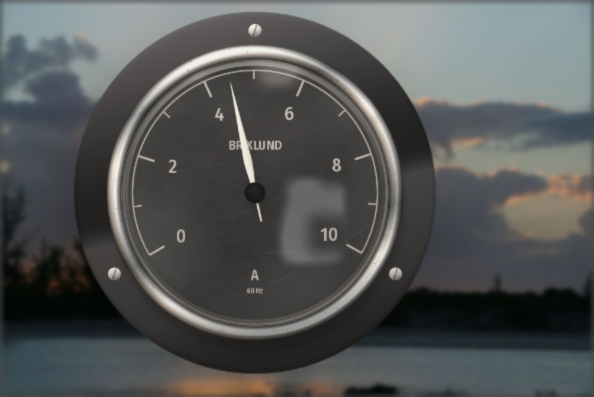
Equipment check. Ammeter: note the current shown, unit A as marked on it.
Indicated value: 4.5 A
